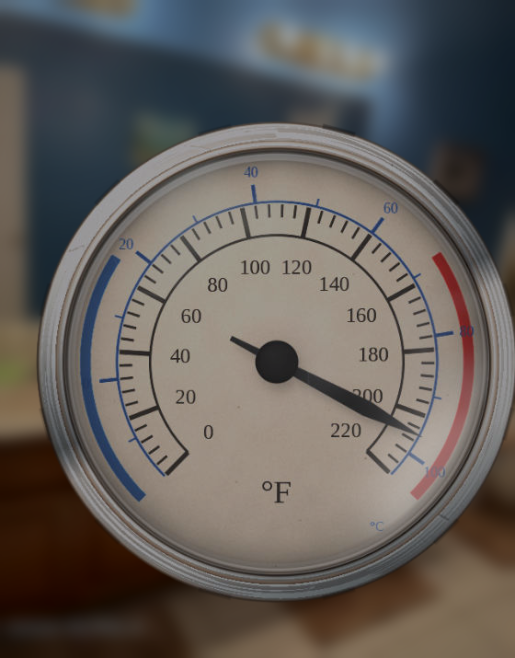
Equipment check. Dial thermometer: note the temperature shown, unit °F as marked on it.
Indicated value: 206 °F
